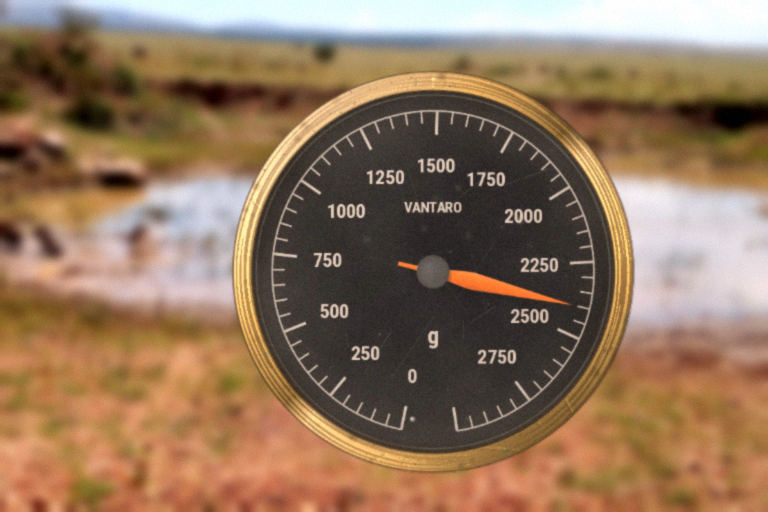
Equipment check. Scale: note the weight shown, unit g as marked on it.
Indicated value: 2400 g
